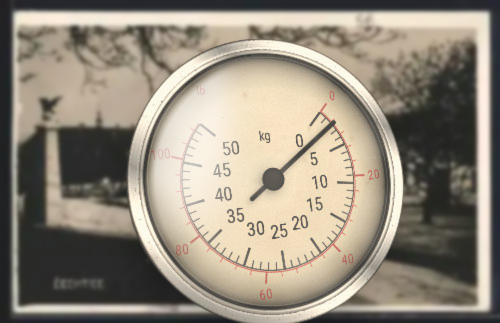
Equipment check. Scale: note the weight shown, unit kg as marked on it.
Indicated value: 2 kg
